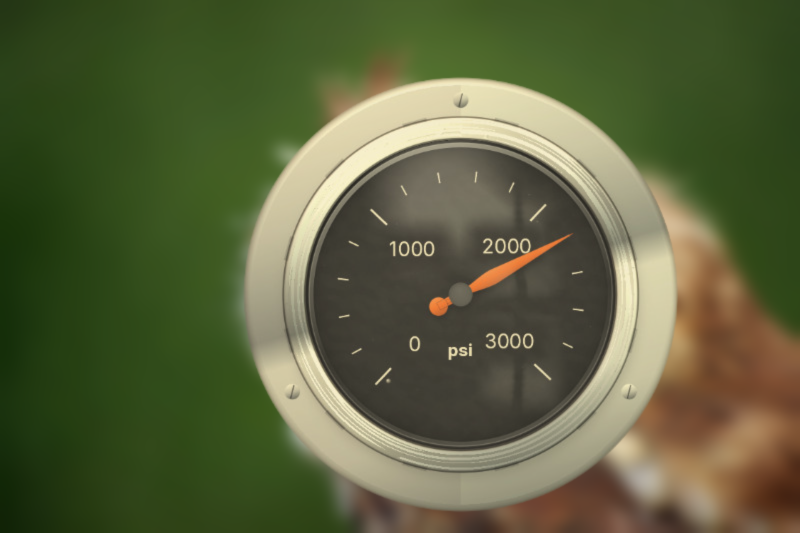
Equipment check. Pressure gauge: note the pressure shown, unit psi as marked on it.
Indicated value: 2200 psi
